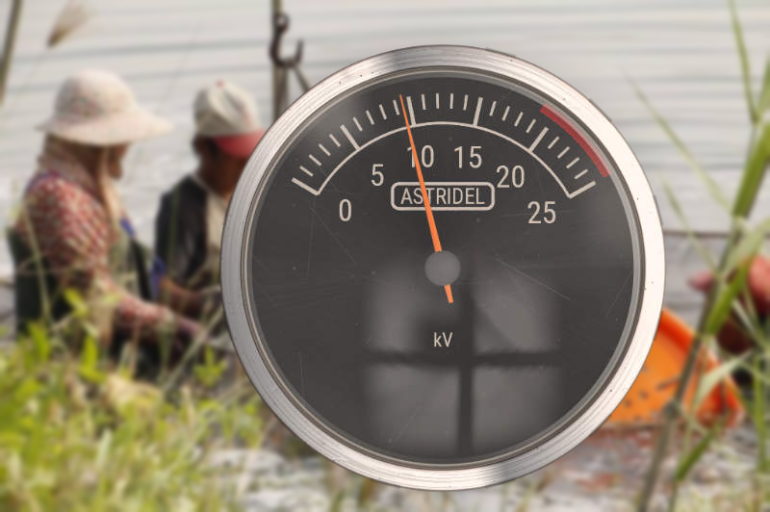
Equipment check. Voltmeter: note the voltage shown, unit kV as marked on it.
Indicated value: 9.5 kV
